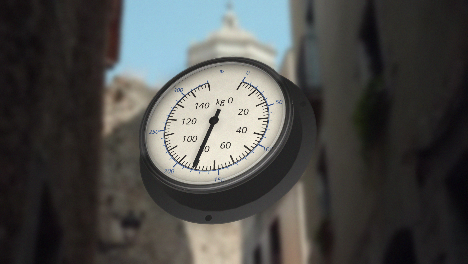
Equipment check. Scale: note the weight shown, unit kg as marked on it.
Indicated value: 80 kg
